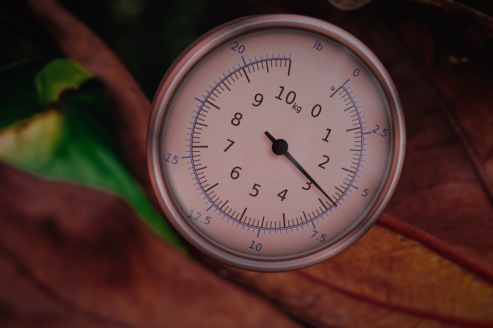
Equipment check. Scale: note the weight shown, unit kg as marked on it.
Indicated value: 2.8 kg
